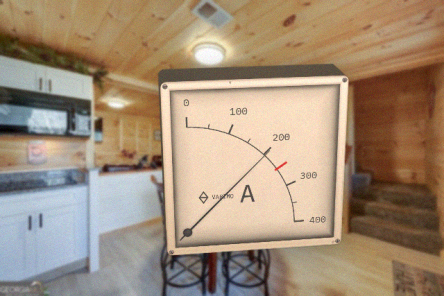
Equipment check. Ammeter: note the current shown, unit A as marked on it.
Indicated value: 200 A
